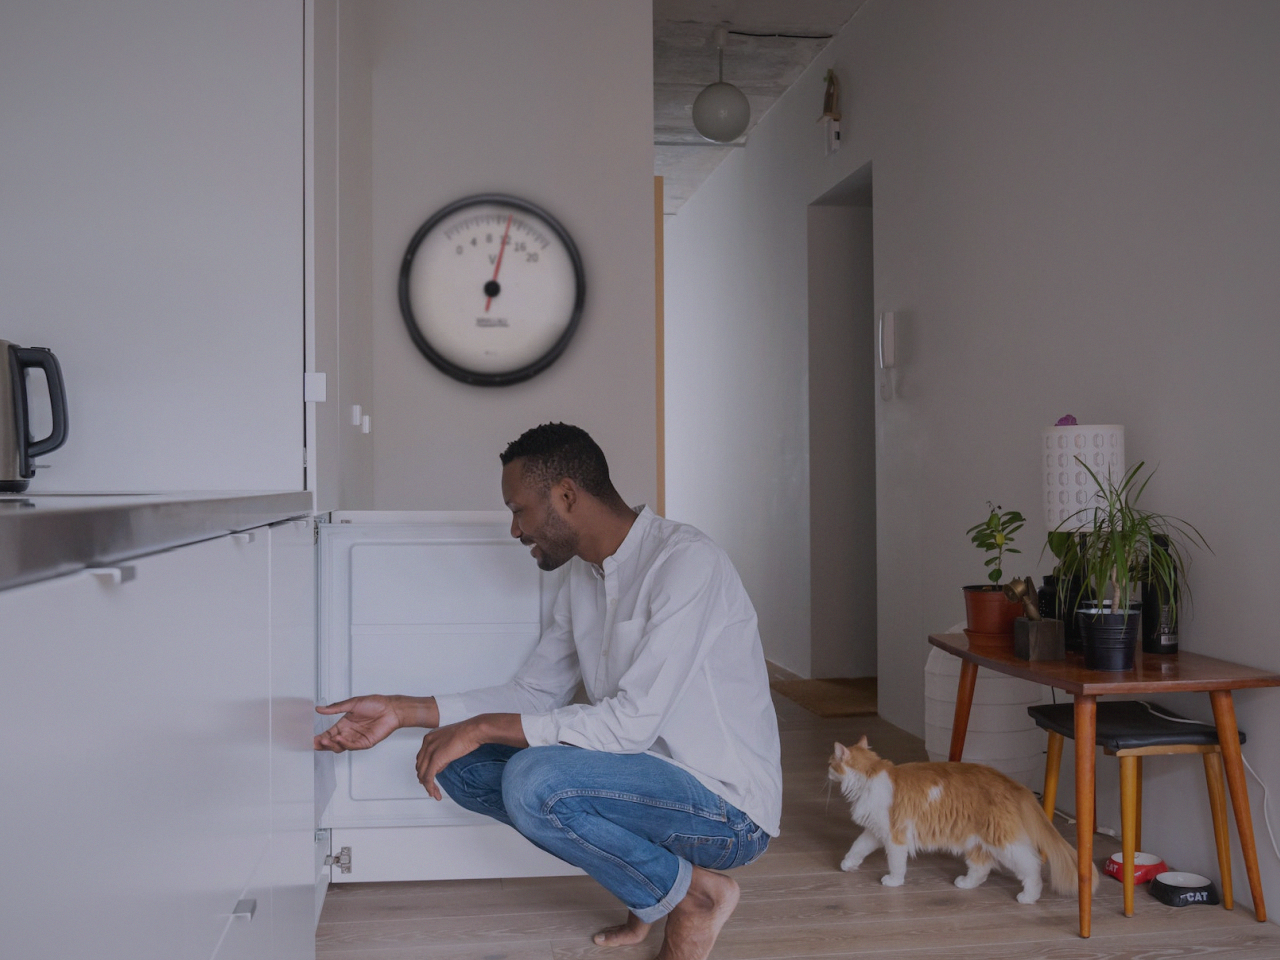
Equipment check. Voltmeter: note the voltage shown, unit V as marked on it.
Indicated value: 12 V
